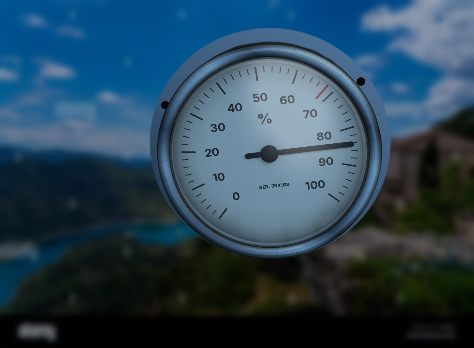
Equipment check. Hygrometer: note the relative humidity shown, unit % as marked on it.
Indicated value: 84 %
